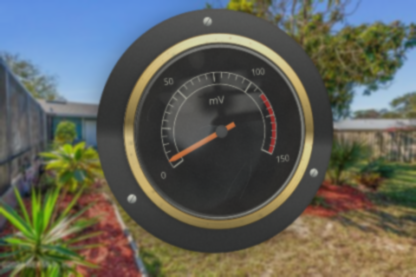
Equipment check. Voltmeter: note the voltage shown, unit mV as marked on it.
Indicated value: 5 mV
